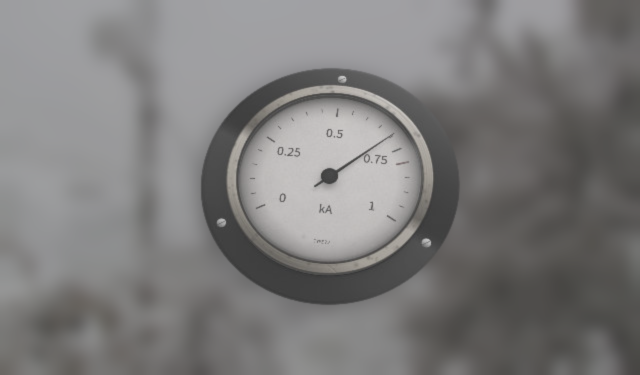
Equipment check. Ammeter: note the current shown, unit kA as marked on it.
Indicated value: 0.7 kA
